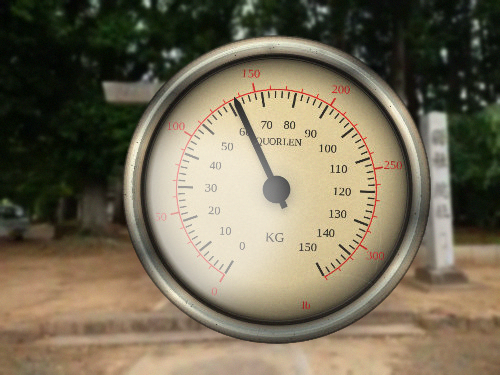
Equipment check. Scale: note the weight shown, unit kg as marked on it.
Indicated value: 62 kg
